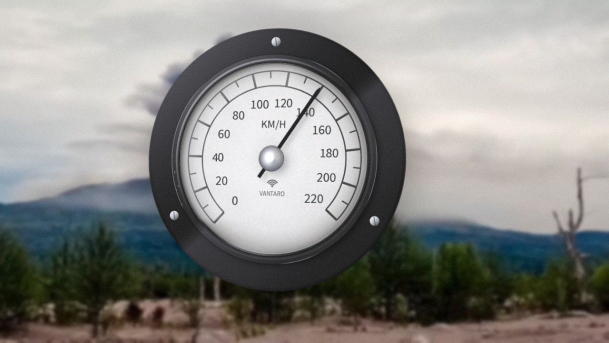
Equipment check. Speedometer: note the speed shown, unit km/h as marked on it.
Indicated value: 140 km/h
